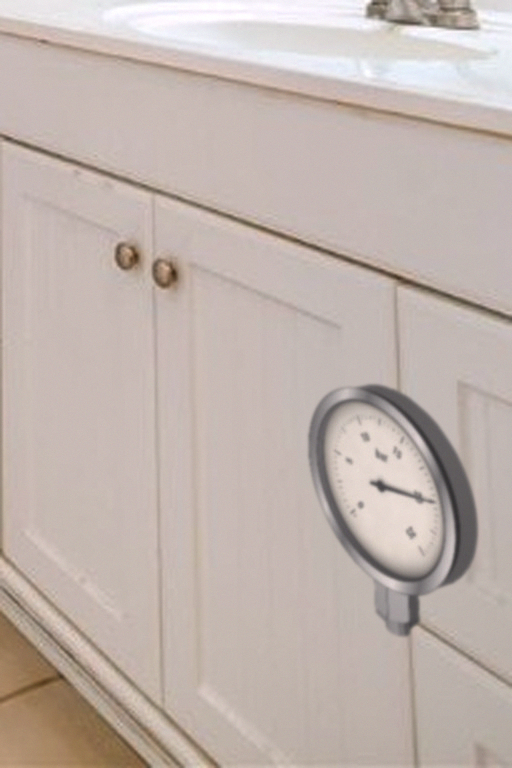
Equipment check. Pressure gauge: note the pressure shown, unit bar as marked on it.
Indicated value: 20 bar
